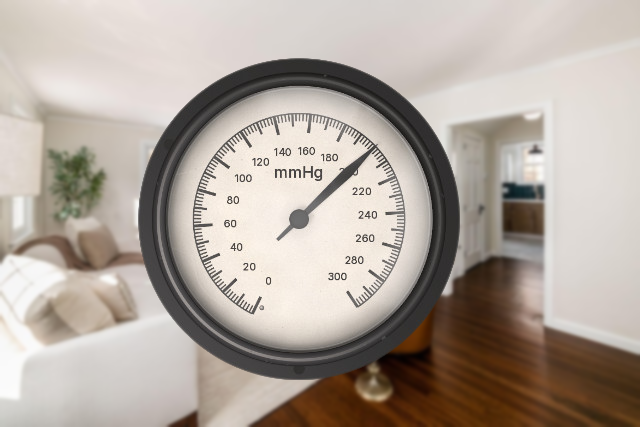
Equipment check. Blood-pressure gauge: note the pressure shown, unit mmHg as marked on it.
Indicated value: 200 mmHg
